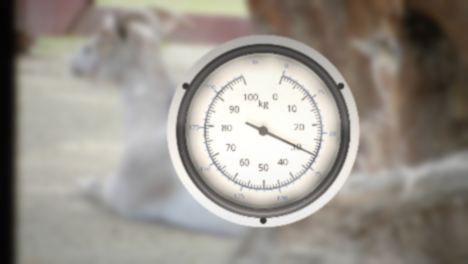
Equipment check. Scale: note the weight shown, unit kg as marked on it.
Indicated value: 30 kg
